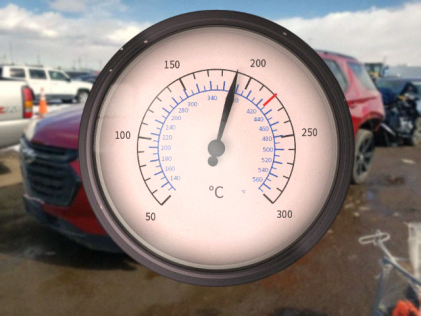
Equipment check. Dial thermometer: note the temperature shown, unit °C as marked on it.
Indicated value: 190 °C
